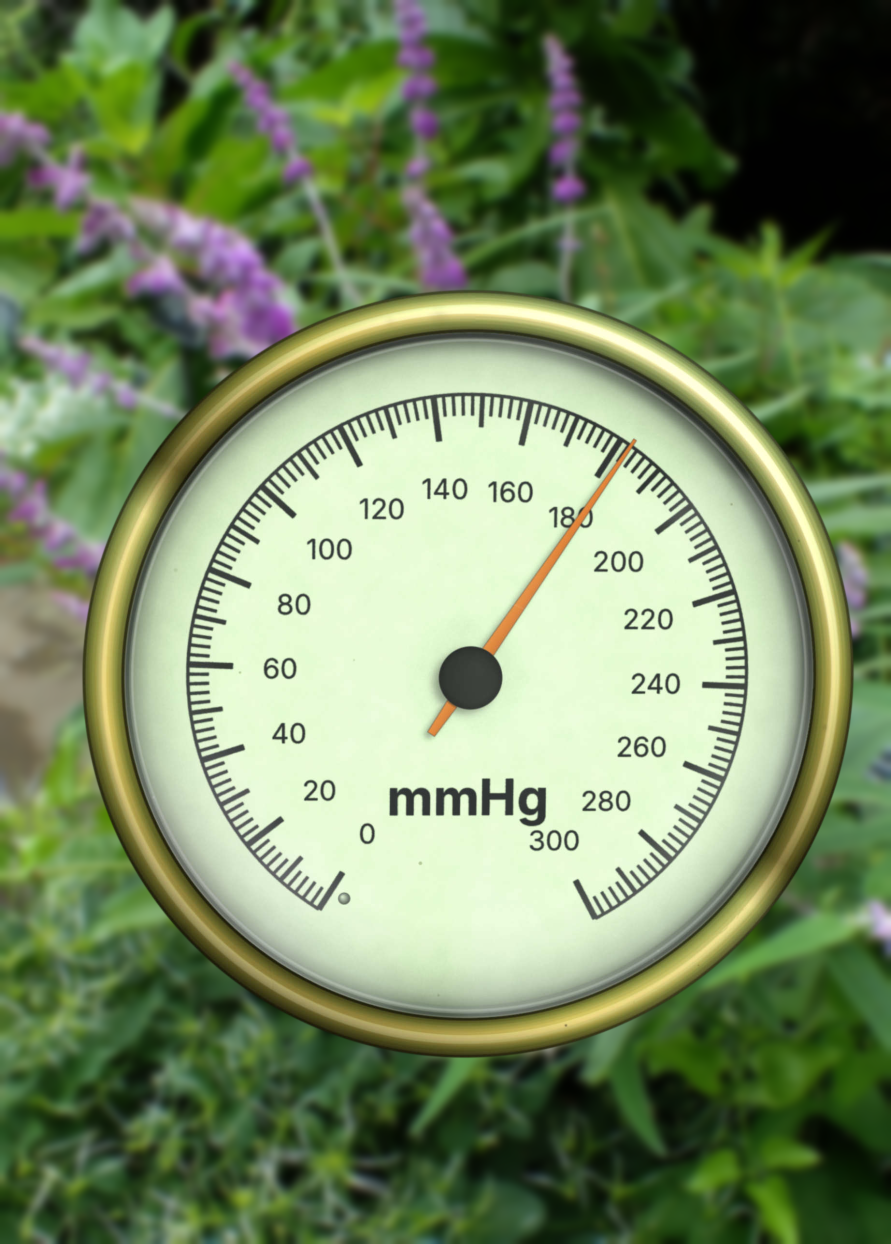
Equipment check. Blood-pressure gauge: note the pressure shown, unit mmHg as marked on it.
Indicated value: 182 mmHg
